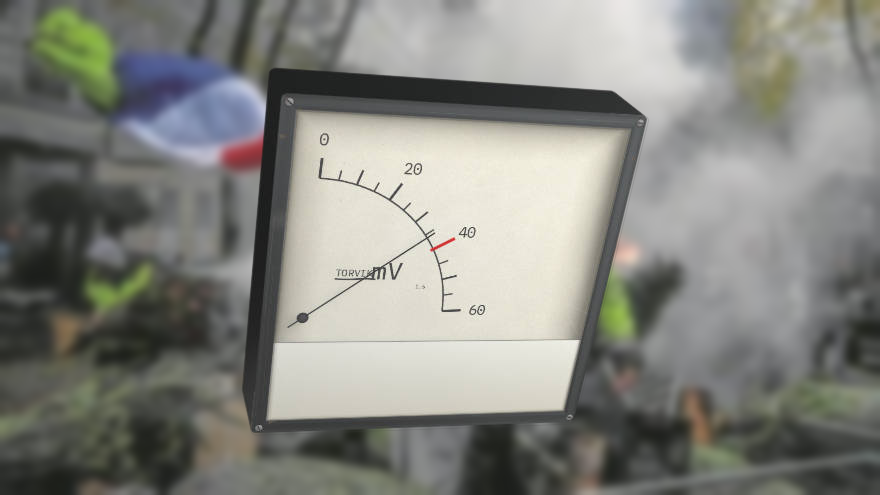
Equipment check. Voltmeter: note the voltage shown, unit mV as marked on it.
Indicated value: 35 mV
